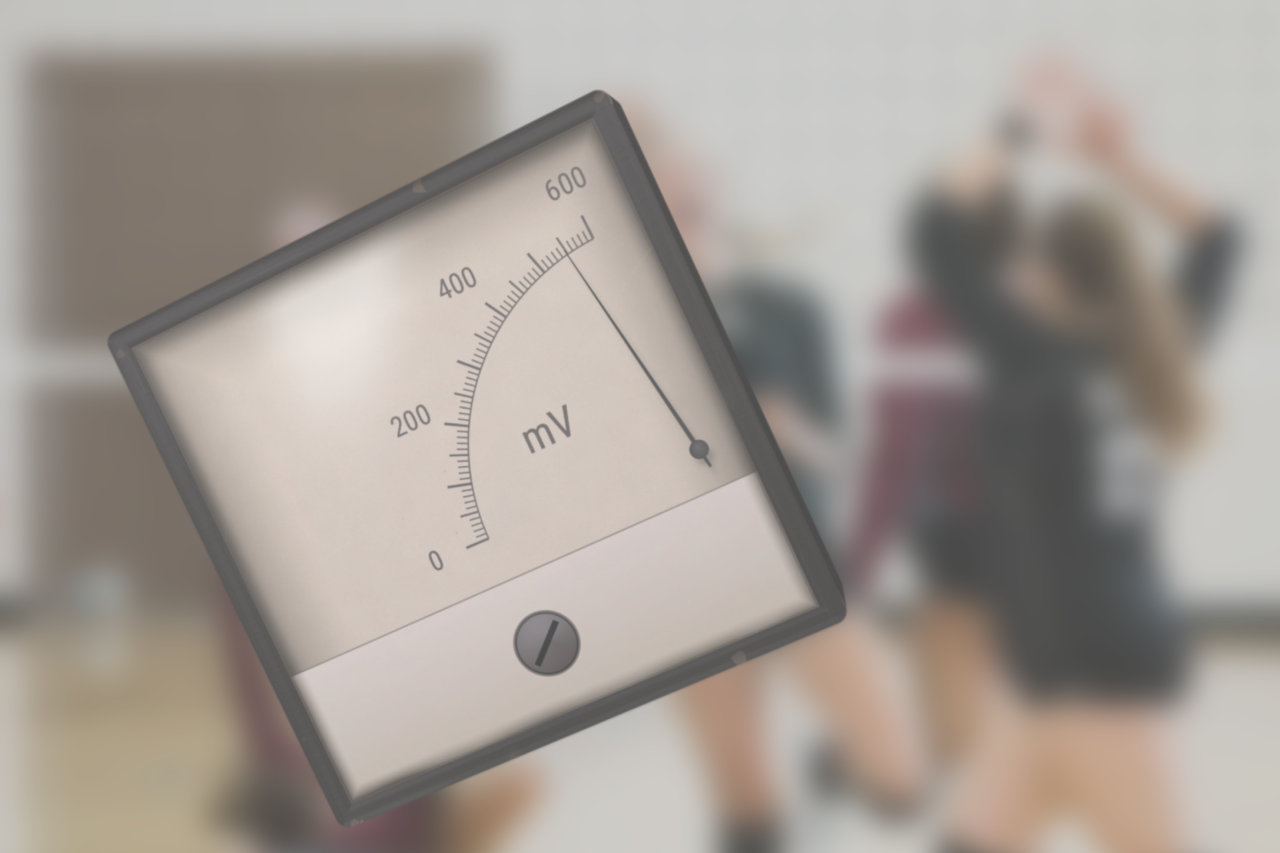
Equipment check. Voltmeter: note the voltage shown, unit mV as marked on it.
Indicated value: 550 mV
